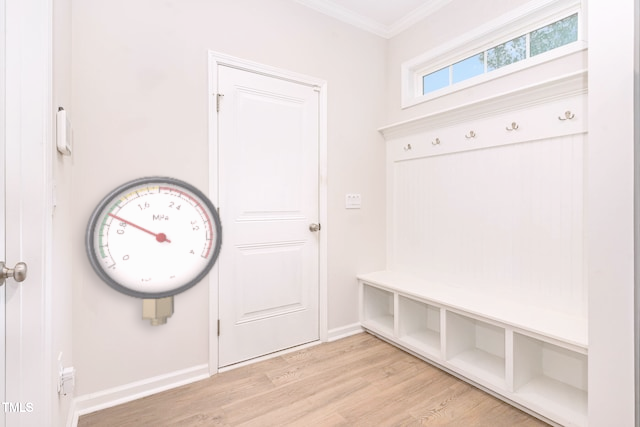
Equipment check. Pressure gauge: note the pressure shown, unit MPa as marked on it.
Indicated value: 1 MPa
